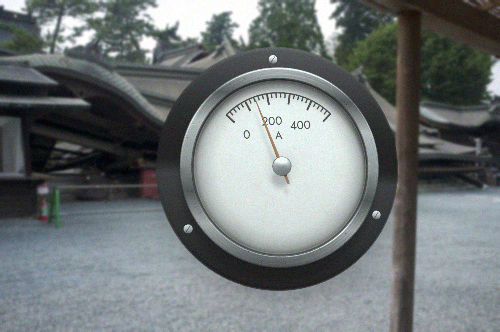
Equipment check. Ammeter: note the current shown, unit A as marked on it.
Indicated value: 140 A
